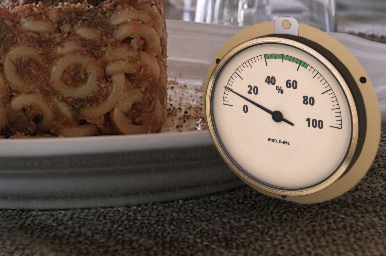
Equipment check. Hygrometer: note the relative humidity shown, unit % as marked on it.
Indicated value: 10 %
